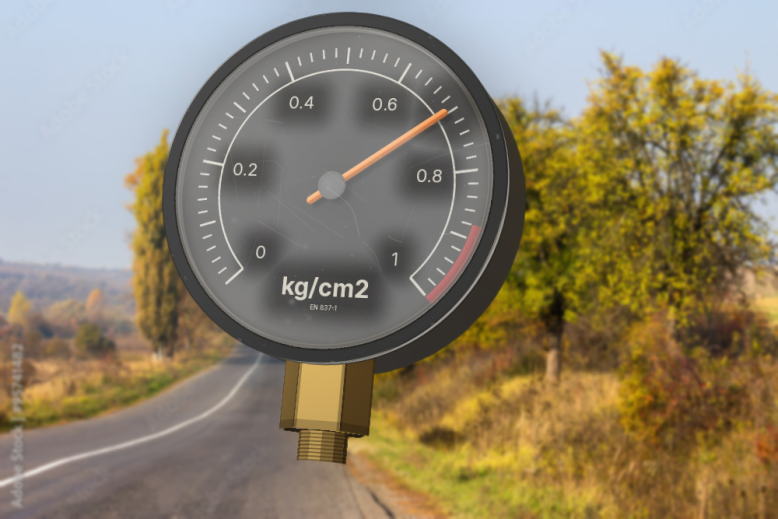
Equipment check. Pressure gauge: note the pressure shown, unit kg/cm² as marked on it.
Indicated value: 0.7 kg/cm²
